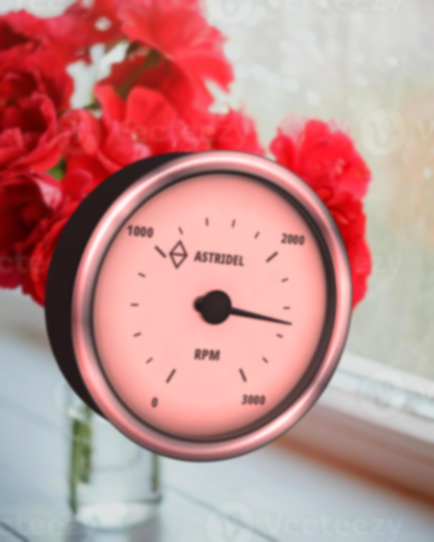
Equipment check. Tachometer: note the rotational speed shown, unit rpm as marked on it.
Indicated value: 2500 rpm
